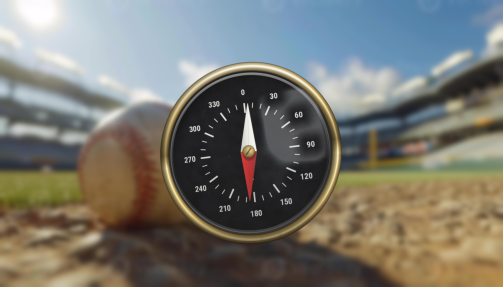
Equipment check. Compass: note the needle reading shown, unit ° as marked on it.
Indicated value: 185 °
